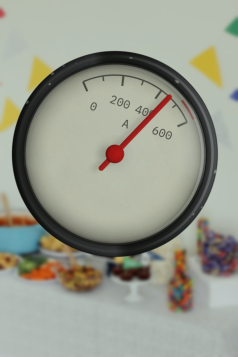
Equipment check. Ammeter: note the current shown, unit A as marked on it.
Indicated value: 450 A
